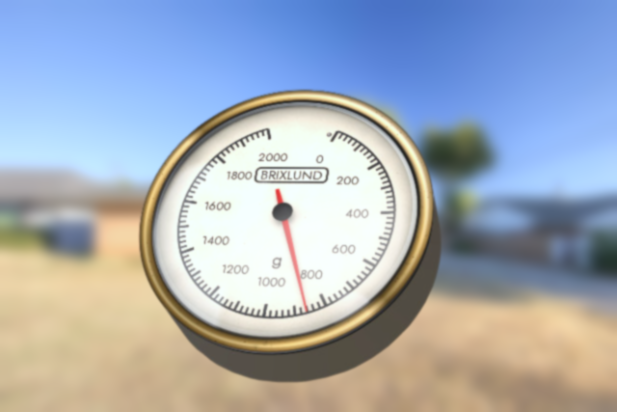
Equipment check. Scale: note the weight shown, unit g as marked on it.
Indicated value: 860 g
